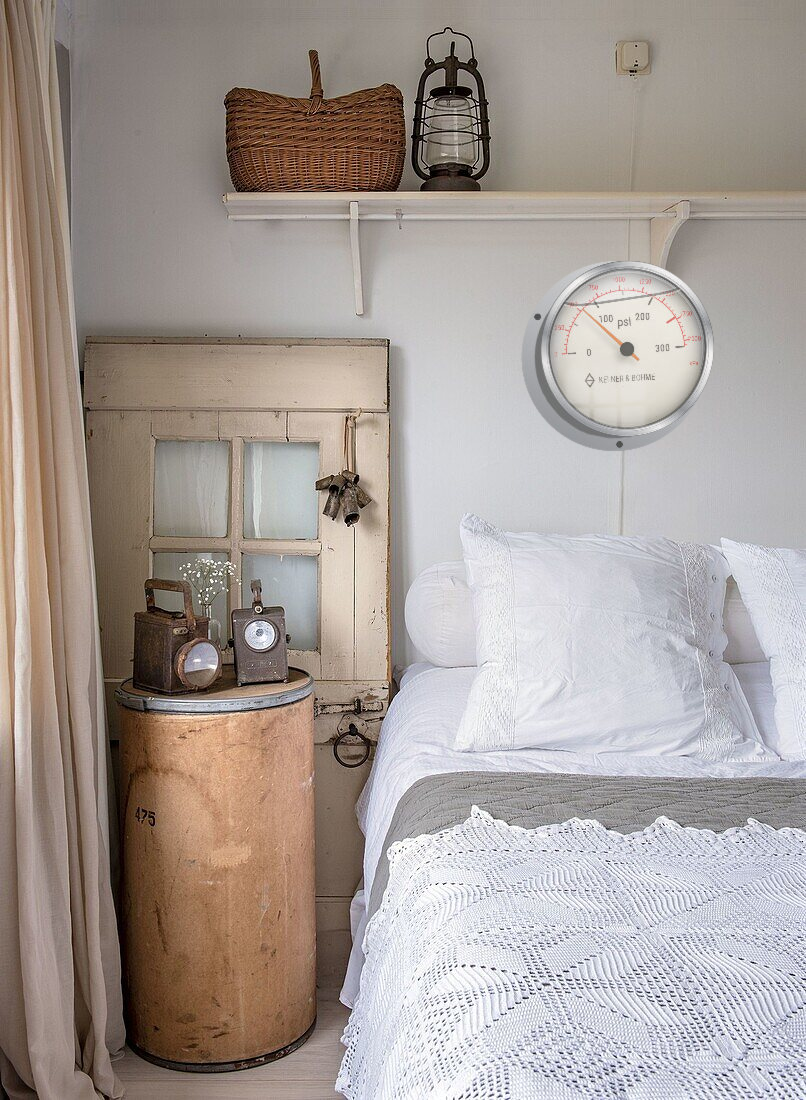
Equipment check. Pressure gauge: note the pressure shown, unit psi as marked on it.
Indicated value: 75 psi
